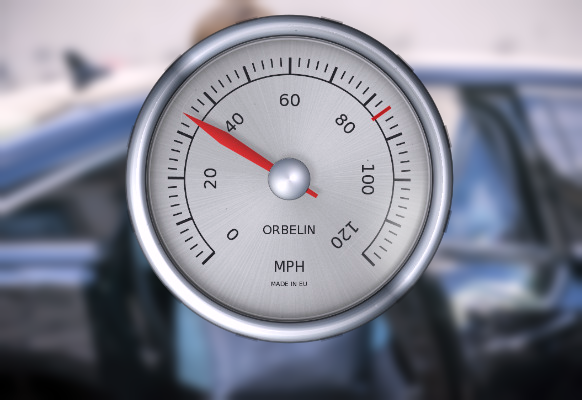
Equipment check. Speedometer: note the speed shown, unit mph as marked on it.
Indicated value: 34 mph
